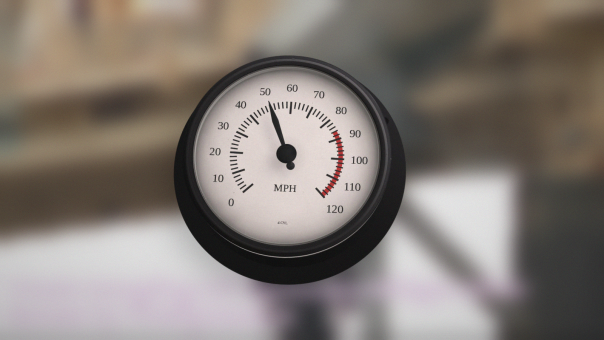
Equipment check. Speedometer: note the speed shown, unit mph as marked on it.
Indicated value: 50 mph
